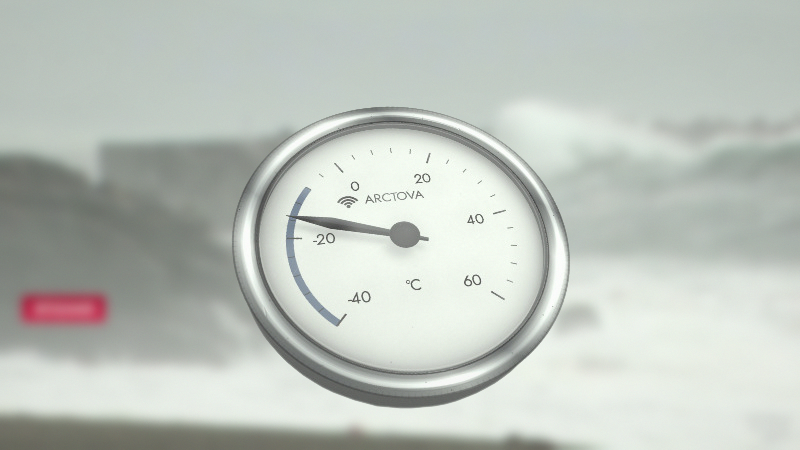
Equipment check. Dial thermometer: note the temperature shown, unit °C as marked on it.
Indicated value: -16 °C
